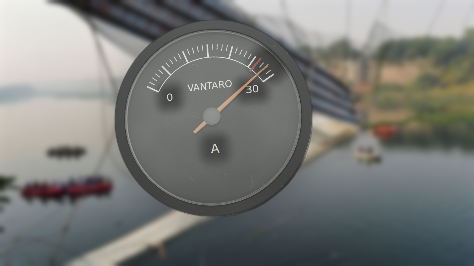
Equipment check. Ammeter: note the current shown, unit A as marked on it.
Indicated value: 28 A
